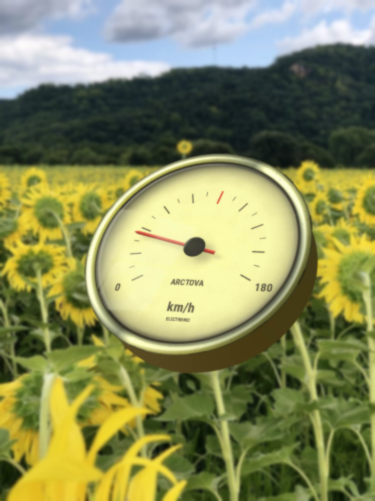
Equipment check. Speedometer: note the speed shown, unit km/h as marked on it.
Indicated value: 35 km/h
